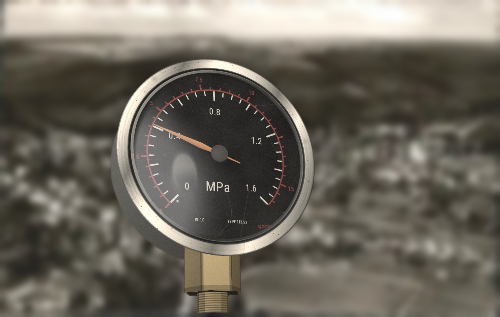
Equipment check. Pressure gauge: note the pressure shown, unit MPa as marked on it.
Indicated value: 0.4 MPa
